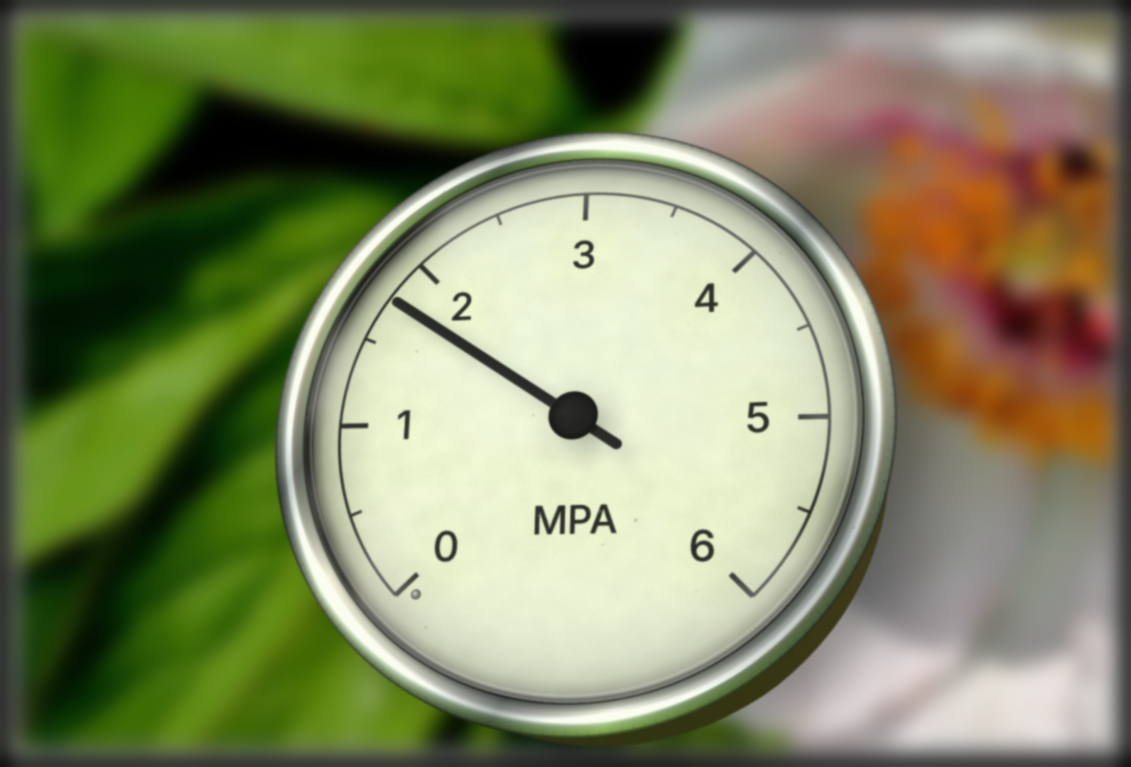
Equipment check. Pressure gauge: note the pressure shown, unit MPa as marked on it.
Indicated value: 1.75 MPa
